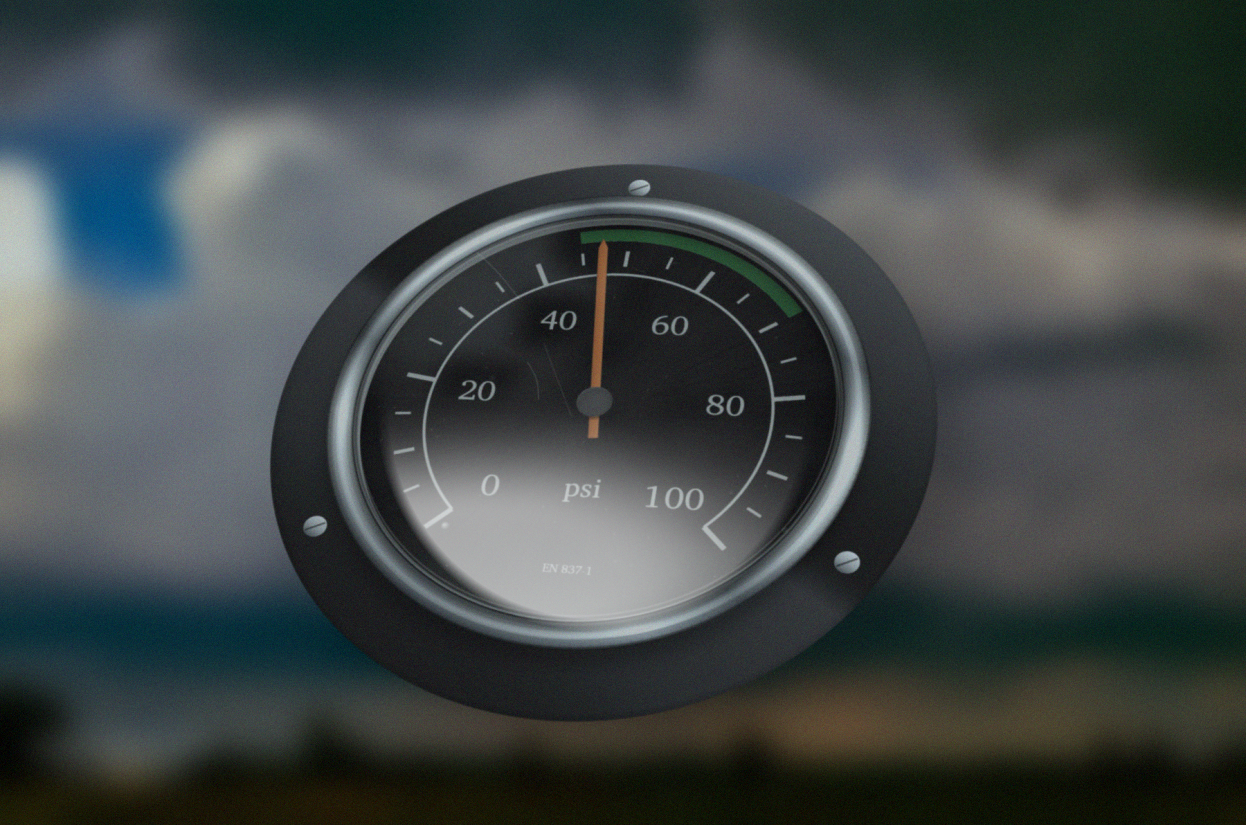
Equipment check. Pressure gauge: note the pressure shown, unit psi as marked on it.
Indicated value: 47.5 psi
